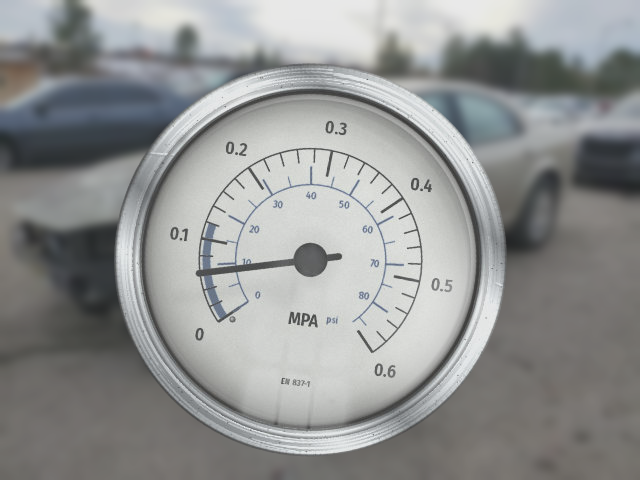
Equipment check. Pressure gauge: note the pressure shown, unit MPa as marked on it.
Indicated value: 0.06 MPa
